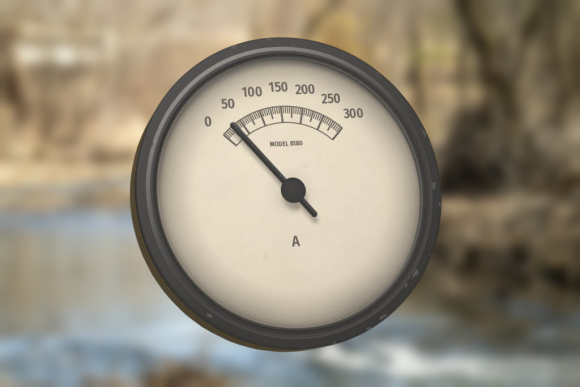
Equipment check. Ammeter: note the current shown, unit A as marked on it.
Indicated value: 25 A
